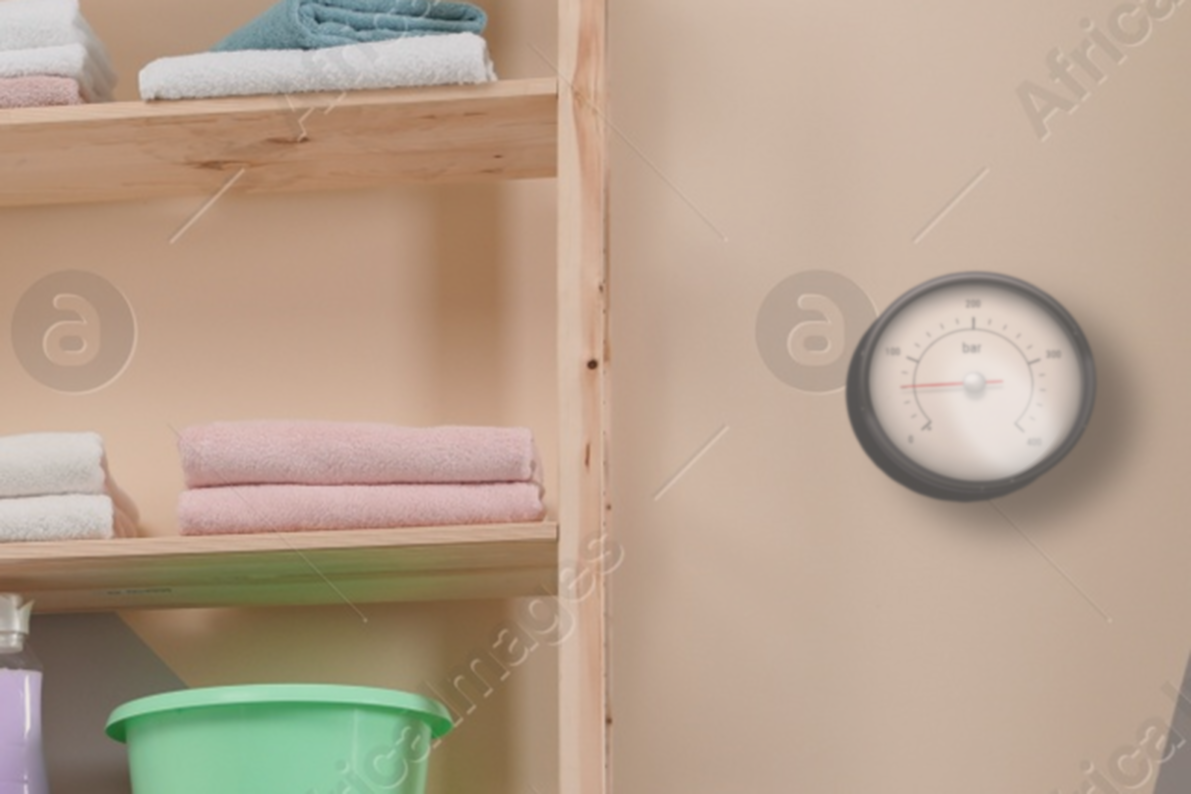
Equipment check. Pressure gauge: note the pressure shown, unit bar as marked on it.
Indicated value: 60 bar
